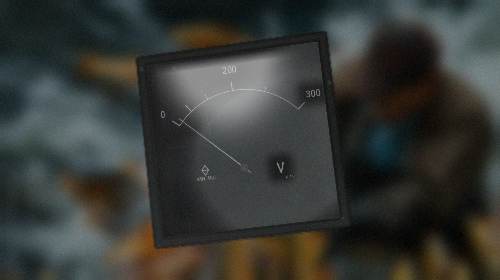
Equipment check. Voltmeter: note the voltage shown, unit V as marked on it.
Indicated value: 50 V
